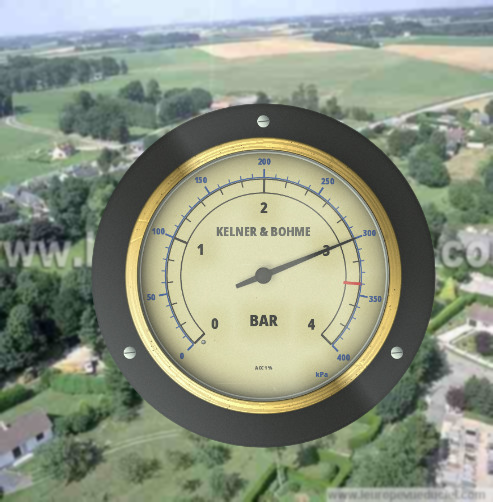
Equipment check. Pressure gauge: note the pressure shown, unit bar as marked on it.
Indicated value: 3 bar
